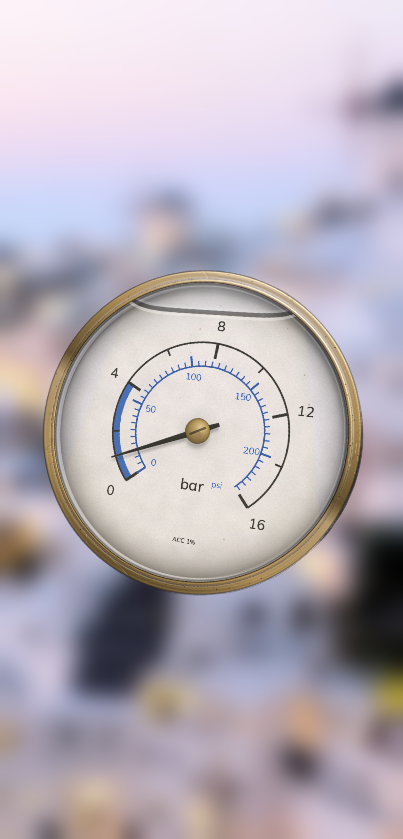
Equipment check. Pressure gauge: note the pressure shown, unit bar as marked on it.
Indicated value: 1 bar
